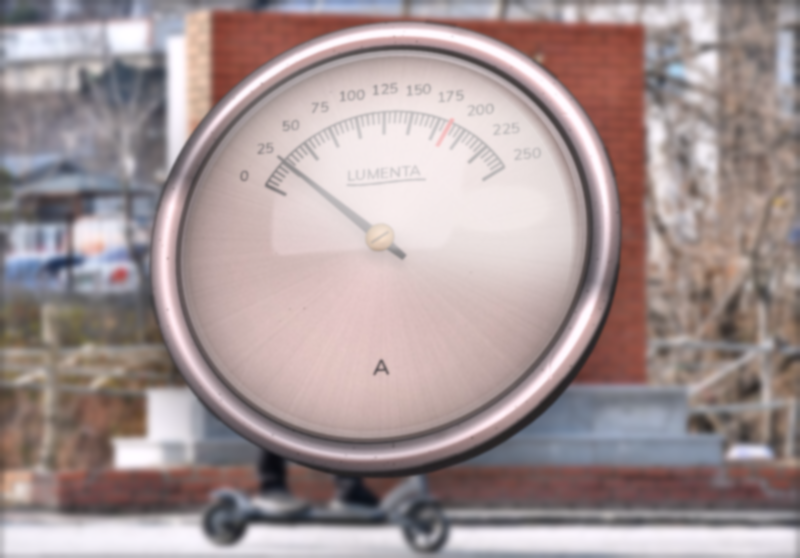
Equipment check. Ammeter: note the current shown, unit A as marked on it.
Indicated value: 25 A
